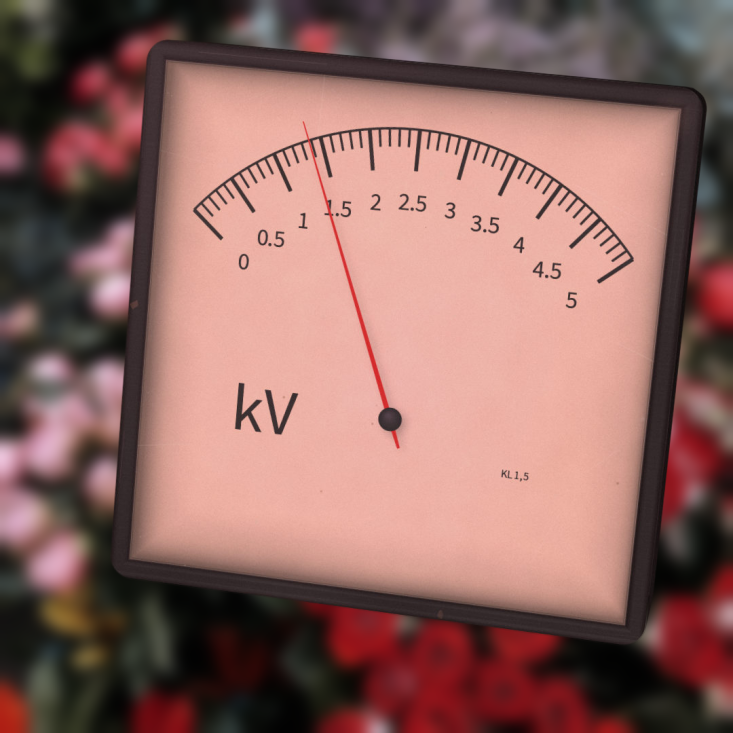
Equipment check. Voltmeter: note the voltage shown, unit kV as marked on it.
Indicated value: 1.4 kV
